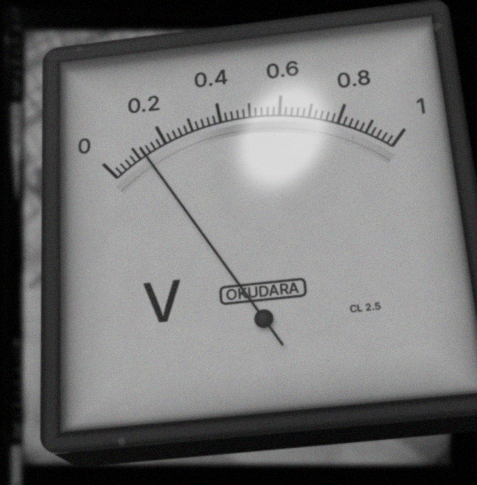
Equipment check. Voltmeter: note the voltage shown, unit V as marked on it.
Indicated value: 0.12 V
